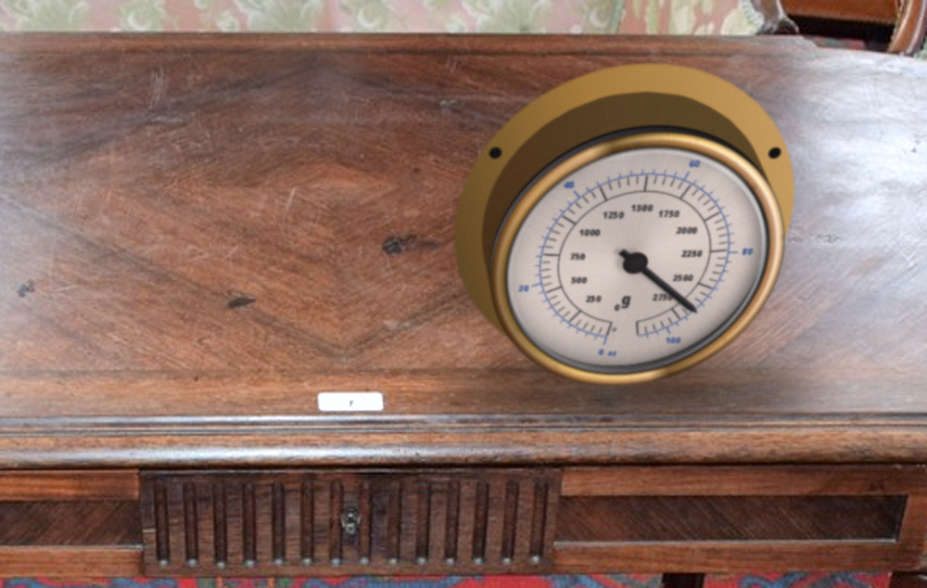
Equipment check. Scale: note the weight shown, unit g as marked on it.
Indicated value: 2650 g
